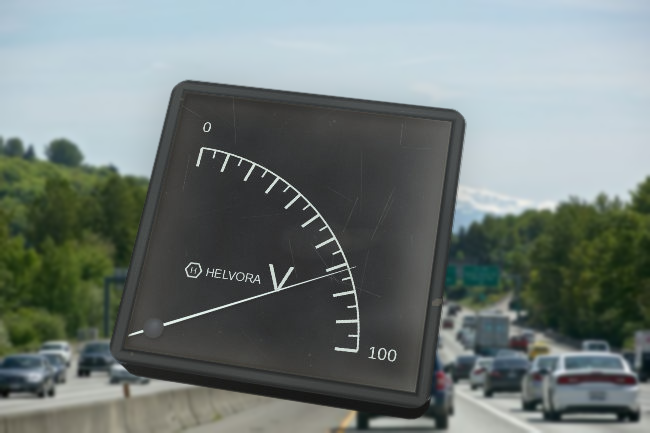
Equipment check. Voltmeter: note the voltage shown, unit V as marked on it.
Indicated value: 72.5 V
